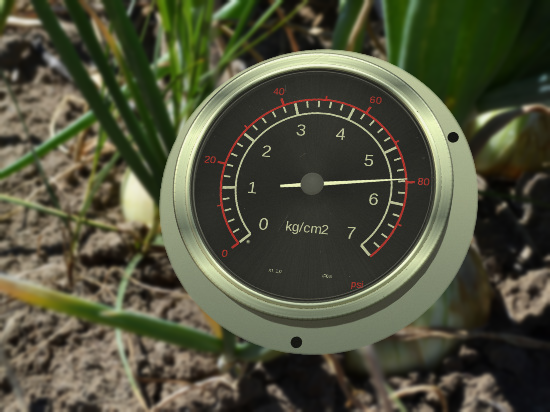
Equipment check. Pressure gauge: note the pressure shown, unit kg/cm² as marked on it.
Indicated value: 5.6 kg/cm²
